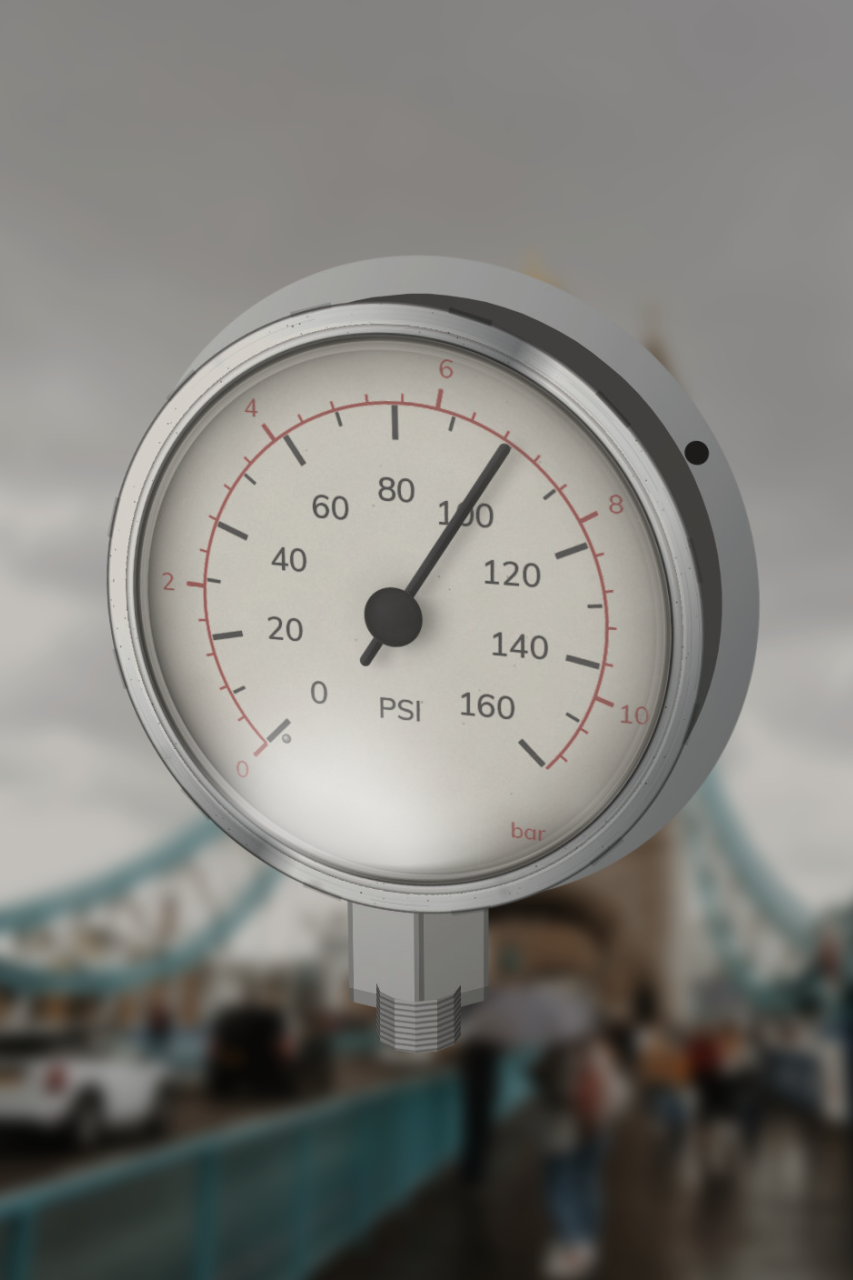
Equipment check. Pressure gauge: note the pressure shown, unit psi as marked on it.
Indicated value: 100 psi
